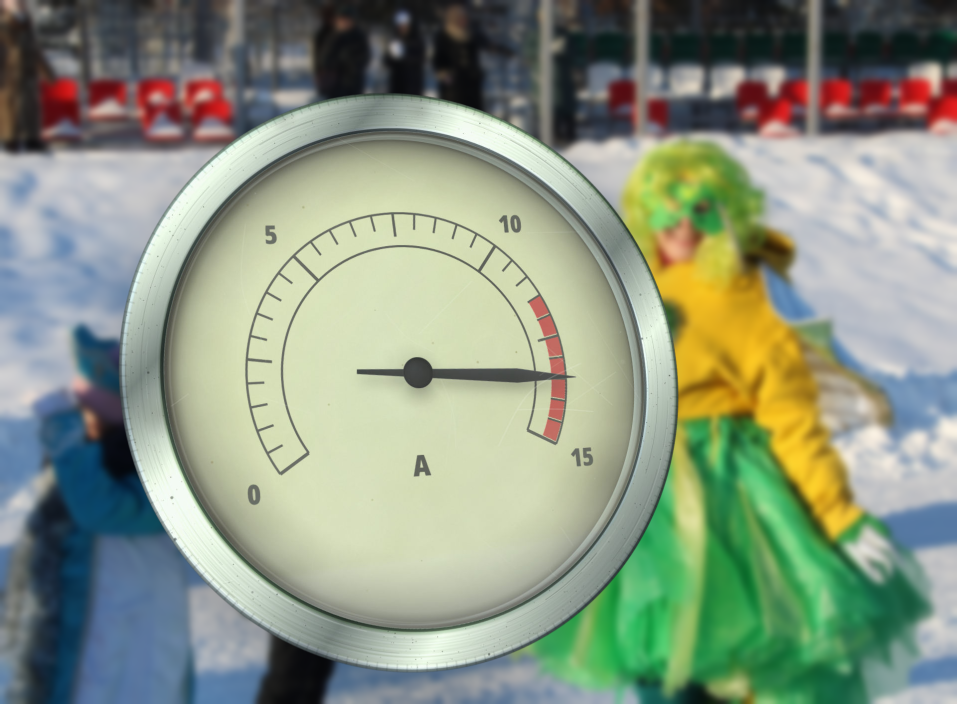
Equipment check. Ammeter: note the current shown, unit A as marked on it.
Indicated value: 13.5 A
